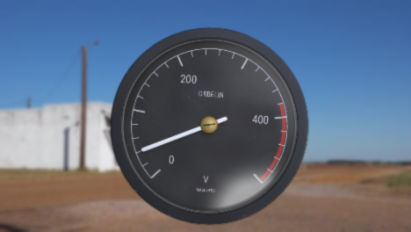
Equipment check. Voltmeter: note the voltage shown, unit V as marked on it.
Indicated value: 40 V
